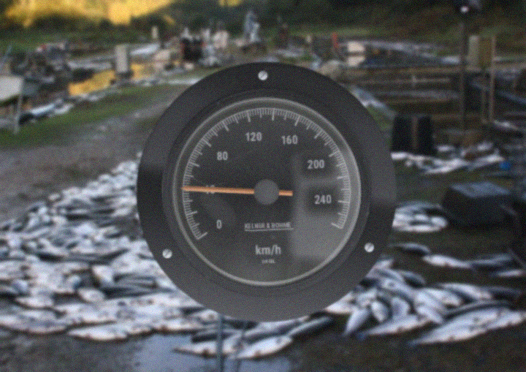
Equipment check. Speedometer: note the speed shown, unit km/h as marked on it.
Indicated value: 40 km/h
